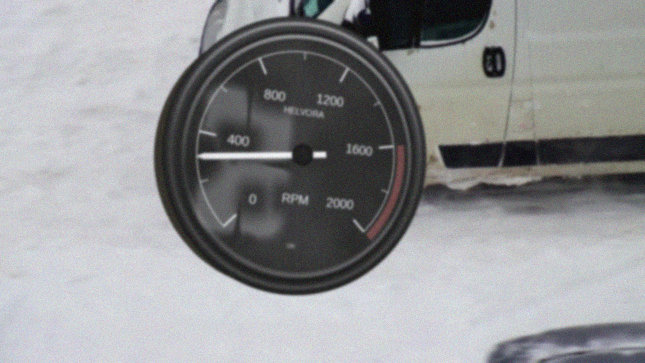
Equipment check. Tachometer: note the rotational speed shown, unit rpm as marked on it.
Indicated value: 300 rpm
